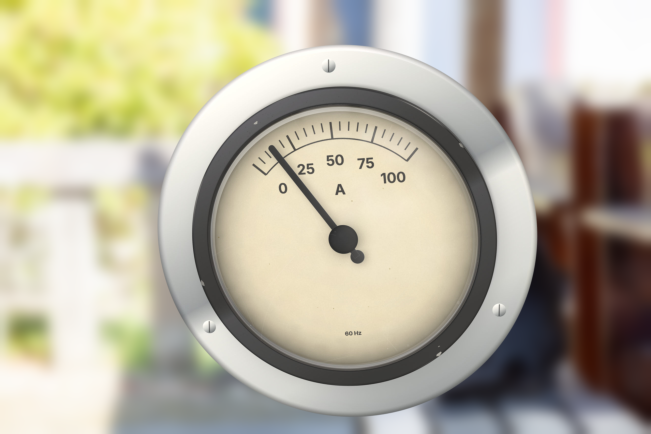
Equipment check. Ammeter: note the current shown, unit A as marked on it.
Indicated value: 15 A
